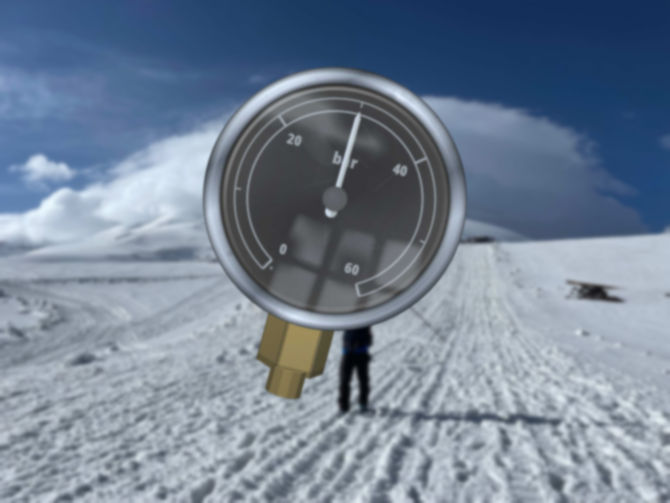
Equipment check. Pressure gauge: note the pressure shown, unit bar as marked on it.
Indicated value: 30 bar
